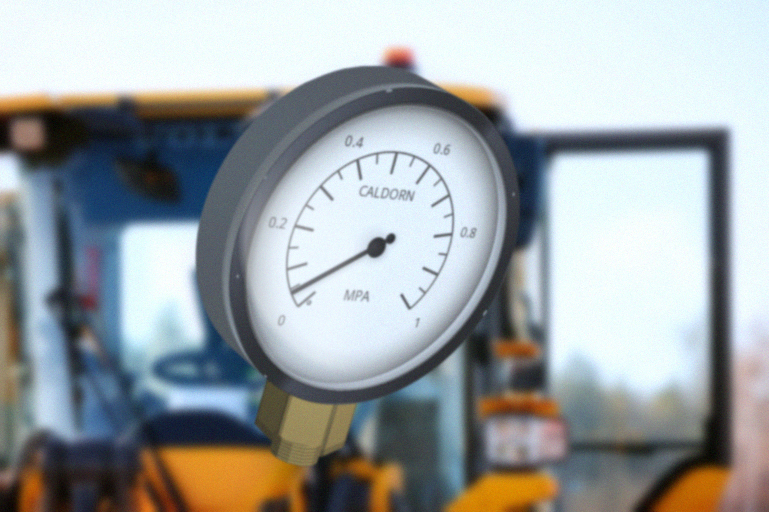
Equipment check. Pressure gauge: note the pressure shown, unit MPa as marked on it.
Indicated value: 0.05 MPa
